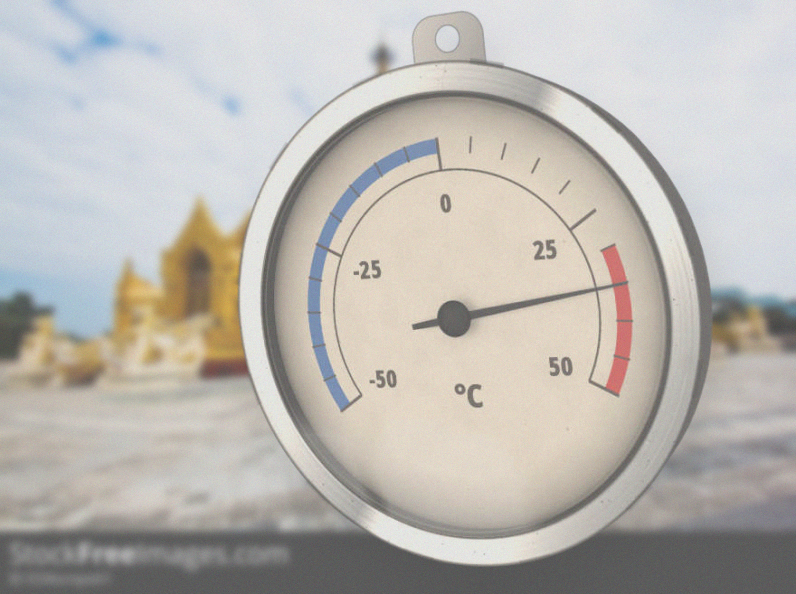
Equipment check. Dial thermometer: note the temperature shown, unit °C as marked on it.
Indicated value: 35 °C
